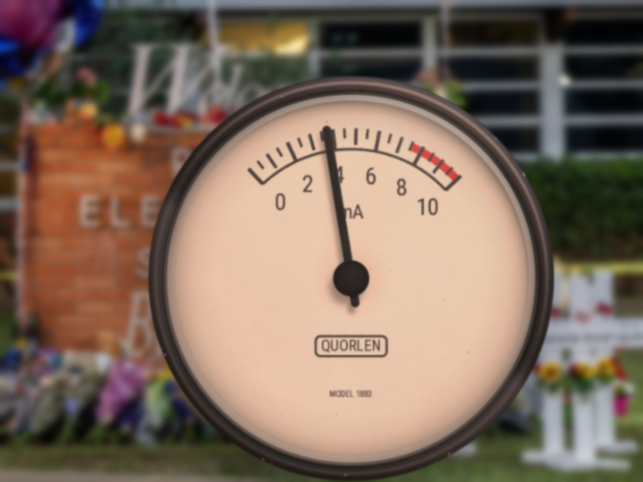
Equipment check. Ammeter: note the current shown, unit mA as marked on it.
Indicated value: 3.75 mA
